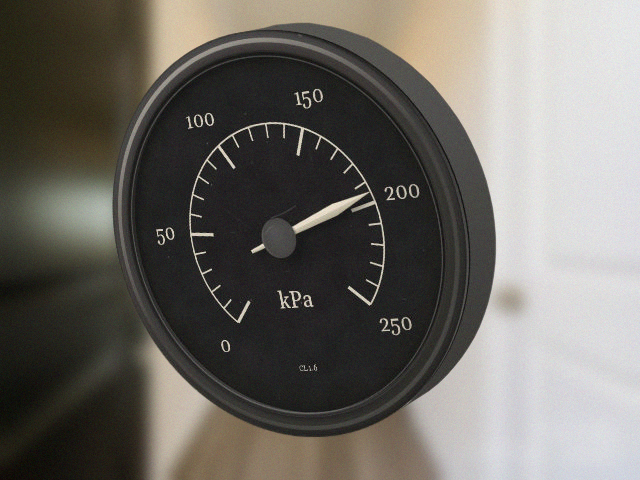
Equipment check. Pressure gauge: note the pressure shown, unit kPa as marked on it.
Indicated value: 195 kPa
